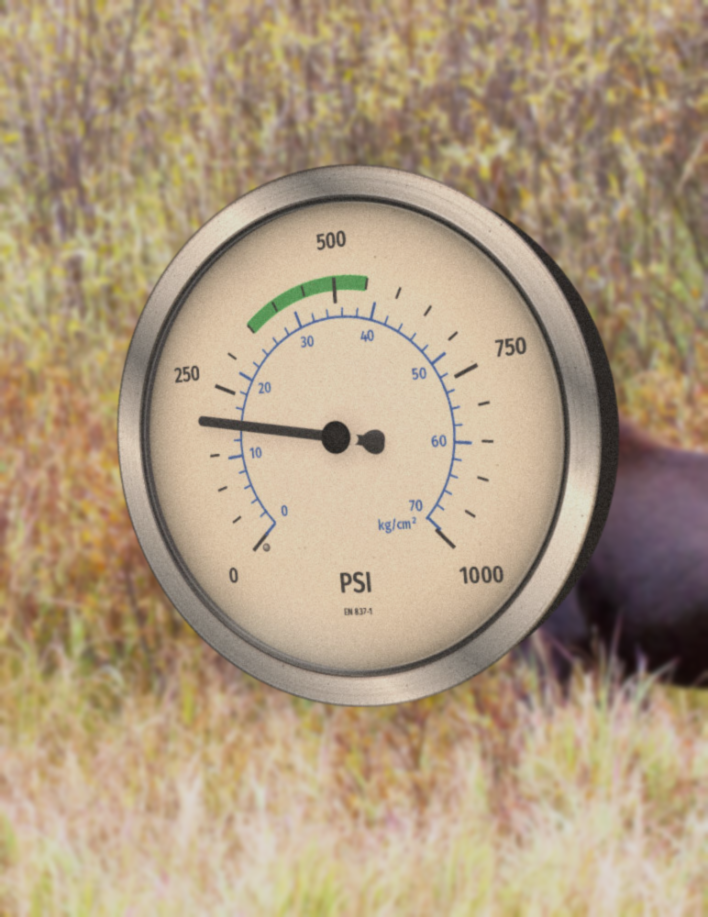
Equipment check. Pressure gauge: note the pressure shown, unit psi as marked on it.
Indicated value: 200 psi
